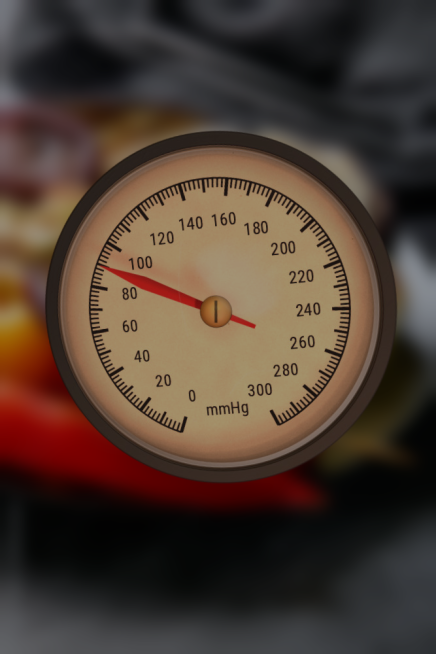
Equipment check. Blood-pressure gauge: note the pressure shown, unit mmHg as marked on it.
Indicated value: 90 mmHg
